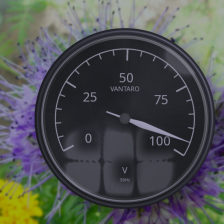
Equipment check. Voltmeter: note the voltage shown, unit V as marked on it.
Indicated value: 95 V
